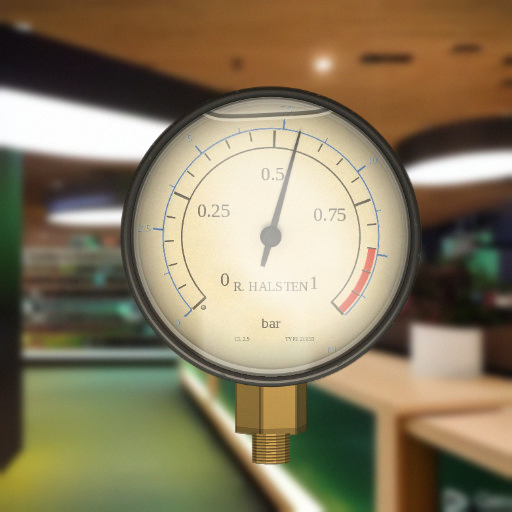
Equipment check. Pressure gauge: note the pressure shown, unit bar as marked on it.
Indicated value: 0.55 bar
